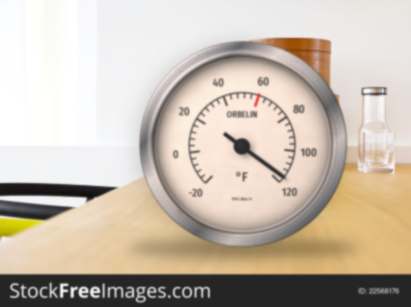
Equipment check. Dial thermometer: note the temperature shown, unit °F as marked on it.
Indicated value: 116 °F
